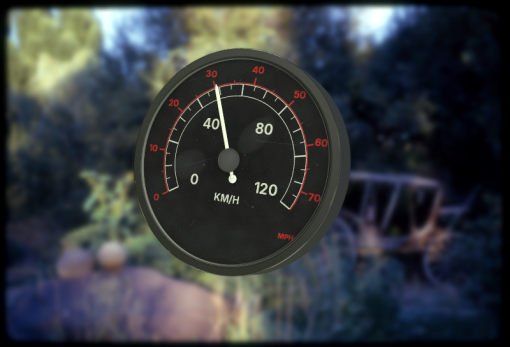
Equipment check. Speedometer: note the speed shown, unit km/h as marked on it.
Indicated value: 50 km/h
